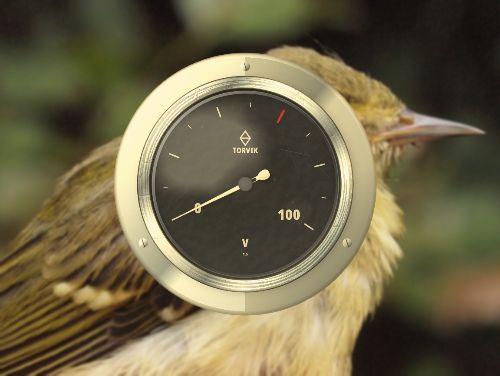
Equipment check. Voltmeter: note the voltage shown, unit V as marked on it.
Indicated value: 0 V
